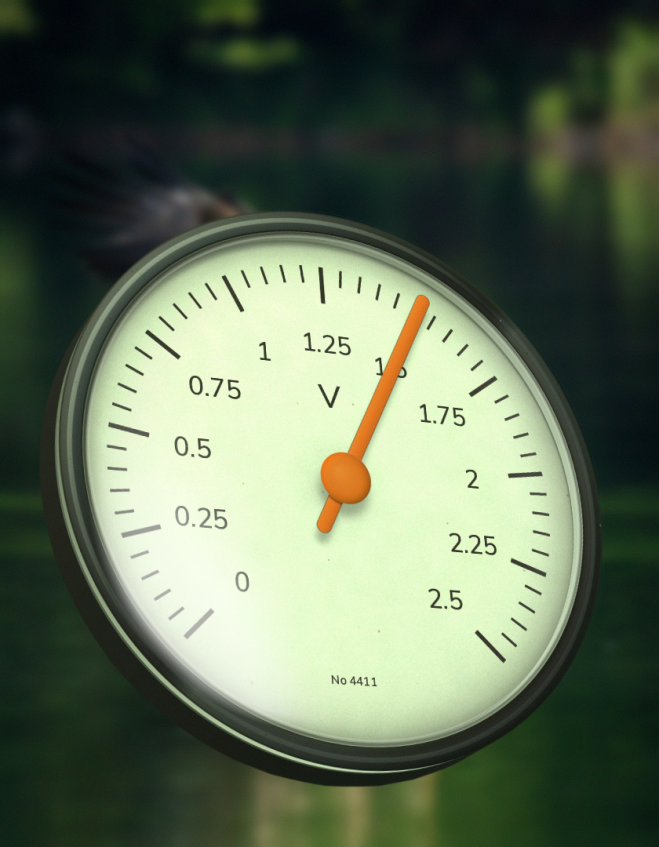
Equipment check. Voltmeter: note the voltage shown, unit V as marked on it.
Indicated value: 1.5 V
